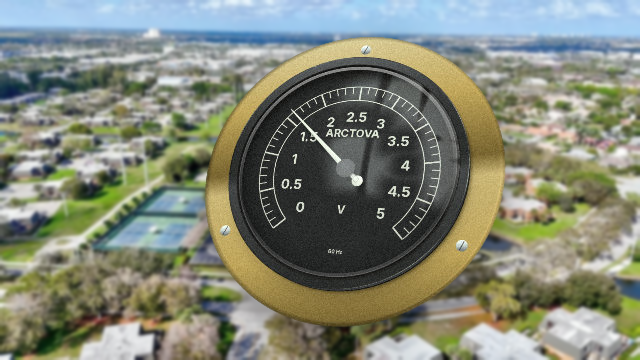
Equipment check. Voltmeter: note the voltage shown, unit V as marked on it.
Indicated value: 1.6 V
